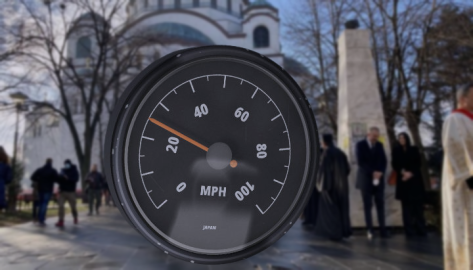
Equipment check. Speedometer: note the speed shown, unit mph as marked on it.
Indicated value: 25 mph
